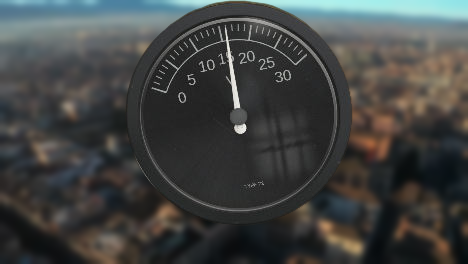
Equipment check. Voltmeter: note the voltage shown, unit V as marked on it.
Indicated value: 16 V
